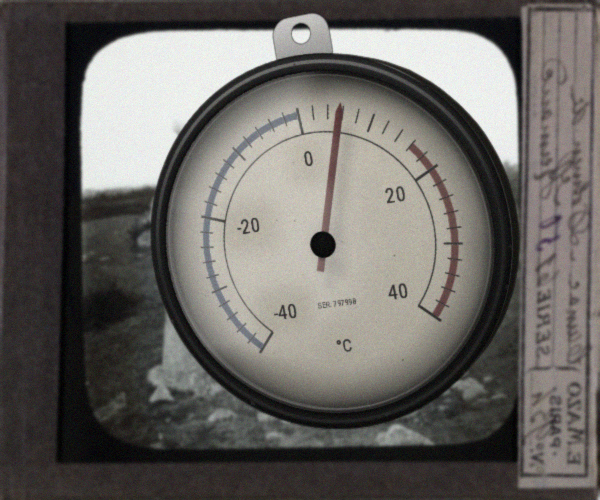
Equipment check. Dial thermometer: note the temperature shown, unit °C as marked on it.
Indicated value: 6 °C
